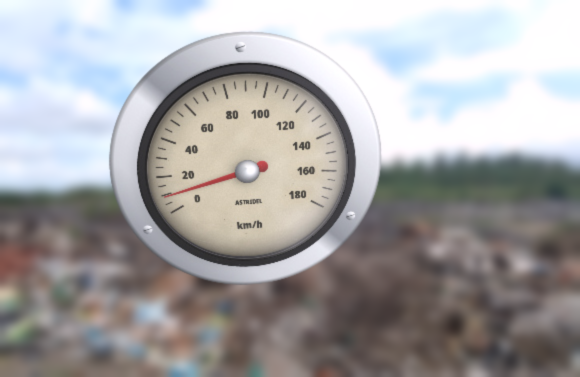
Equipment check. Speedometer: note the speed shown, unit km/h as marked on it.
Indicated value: 10 km/h
